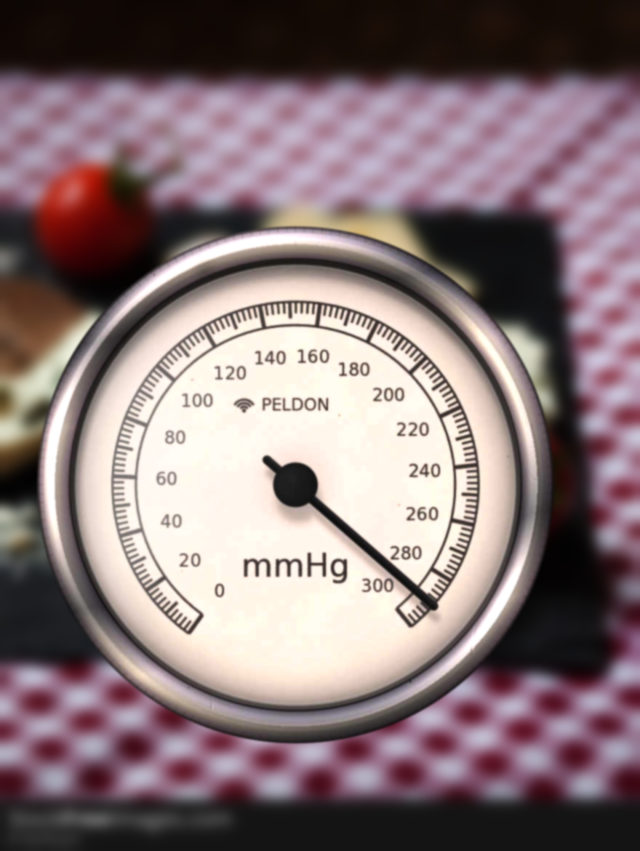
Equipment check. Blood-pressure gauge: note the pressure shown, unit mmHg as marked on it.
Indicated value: 290 mmHg
